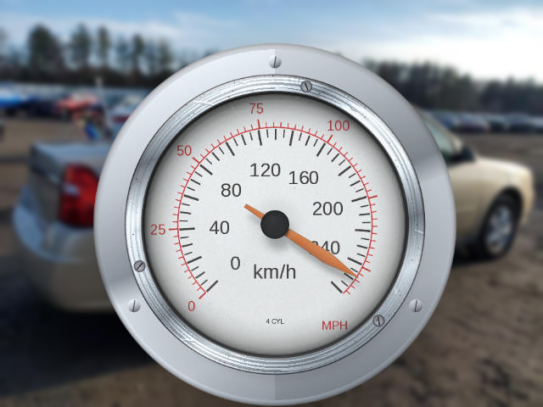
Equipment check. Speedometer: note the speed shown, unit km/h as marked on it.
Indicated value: 247.5 km/h
